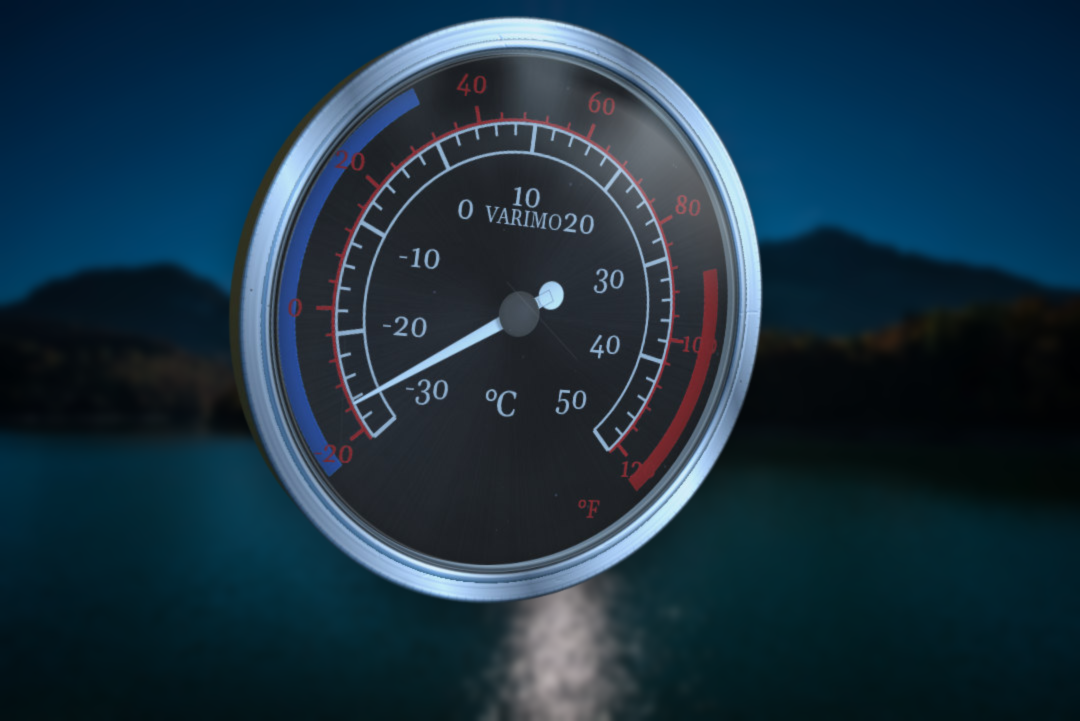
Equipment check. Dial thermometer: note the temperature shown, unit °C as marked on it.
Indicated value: -26 °C
